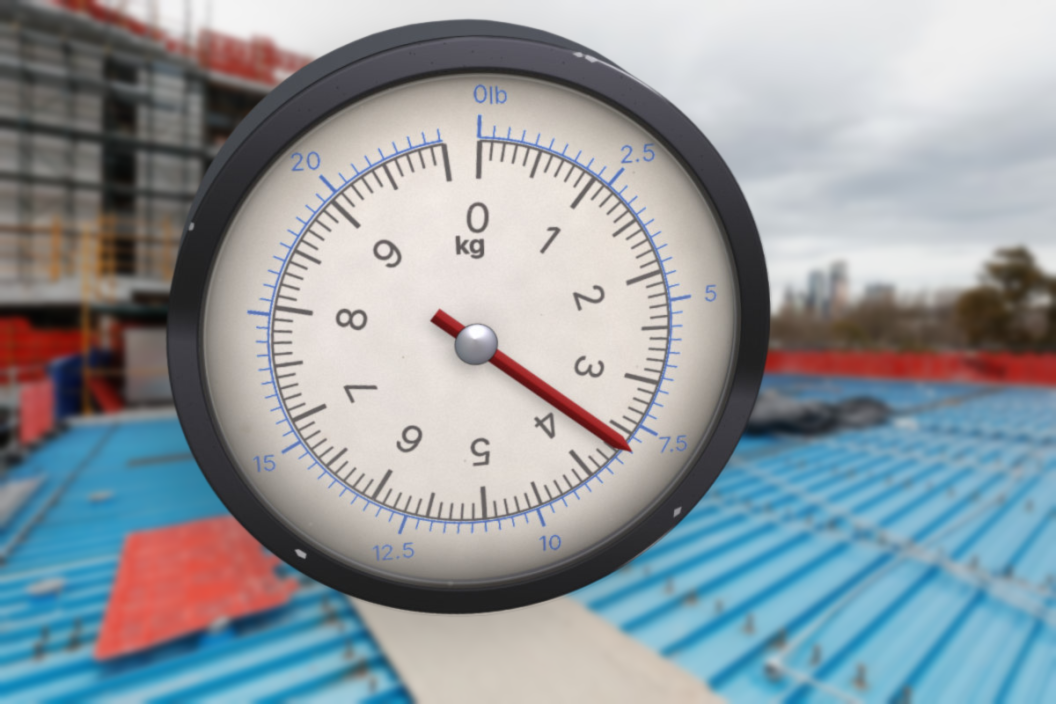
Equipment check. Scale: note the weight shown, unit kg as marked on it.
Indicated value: 3.6 kg
